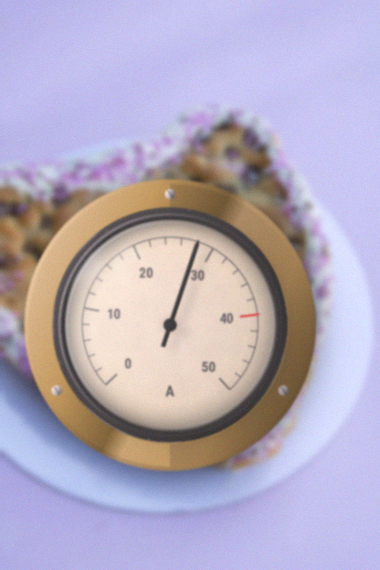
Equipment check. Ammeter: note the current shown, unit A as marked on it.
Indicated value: 28 A
